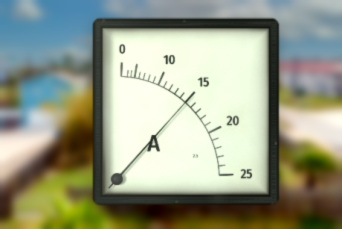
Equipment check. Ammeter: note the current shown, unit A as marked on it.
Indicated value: 15 A
